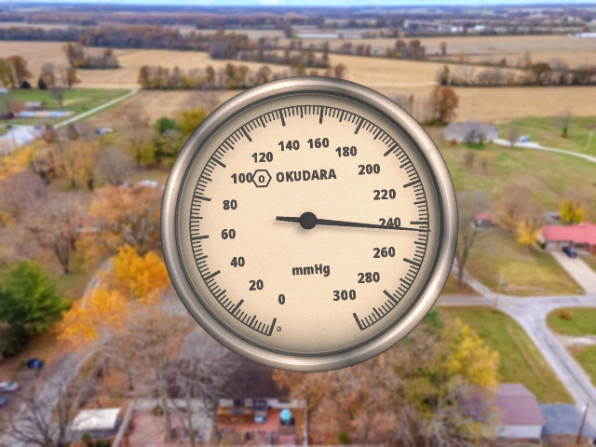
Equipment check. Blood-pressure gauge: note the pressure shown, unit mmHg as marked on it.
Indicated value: 244 mmHg
